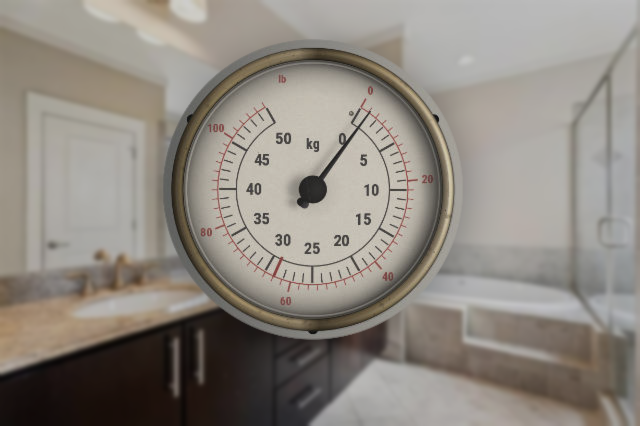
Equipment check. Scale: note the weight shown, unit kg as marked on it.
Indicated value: 1 kg
